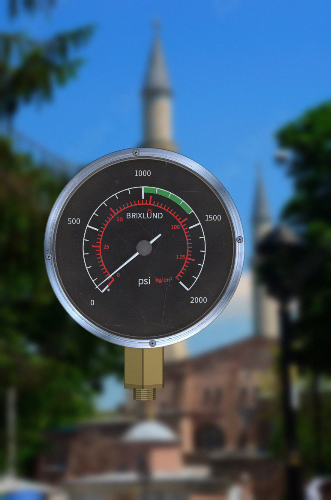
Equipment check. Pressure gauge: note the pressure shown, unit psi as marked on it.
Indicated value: 50 psi
